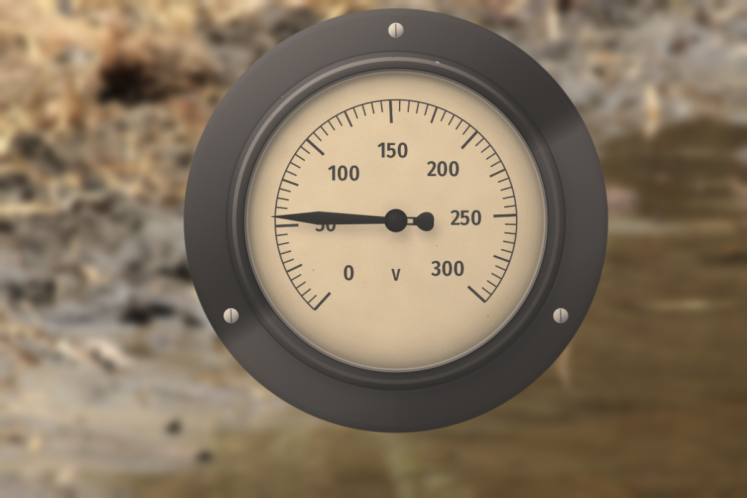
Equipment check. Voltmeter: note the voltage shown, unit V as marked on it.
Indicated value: 55 V
